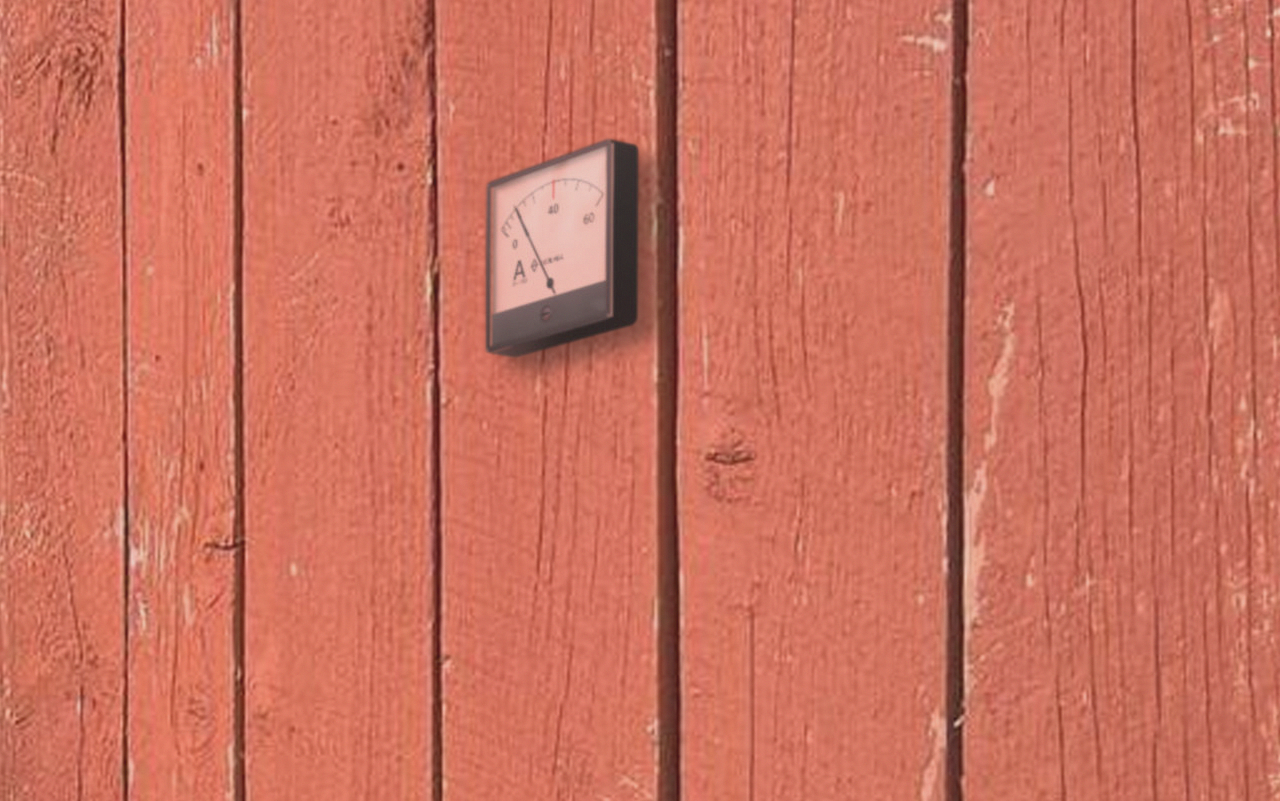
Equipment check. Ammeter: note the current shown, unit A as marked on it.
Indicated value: 20 A
